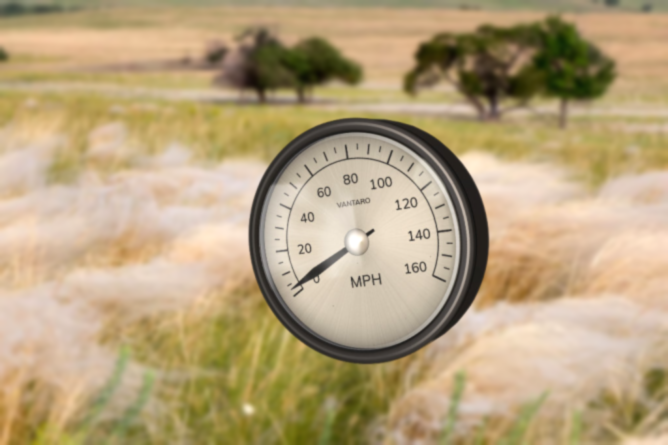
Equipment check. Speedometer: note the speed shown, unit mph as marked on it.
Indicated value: 2.5 mph
